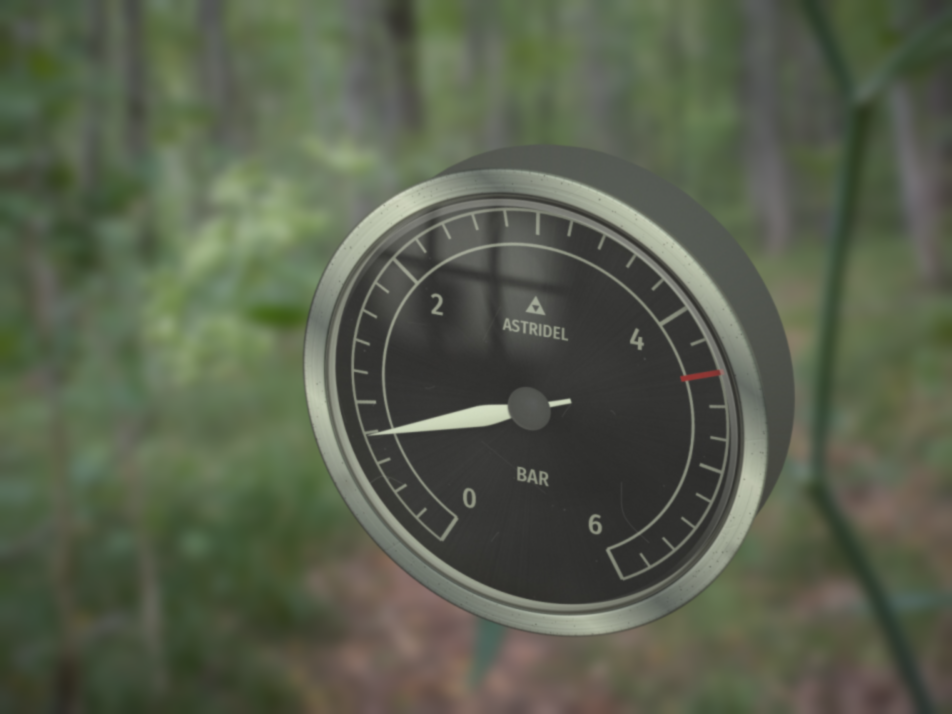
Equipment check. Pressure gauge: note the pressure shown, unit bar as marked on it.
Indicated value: 0.8 bar
